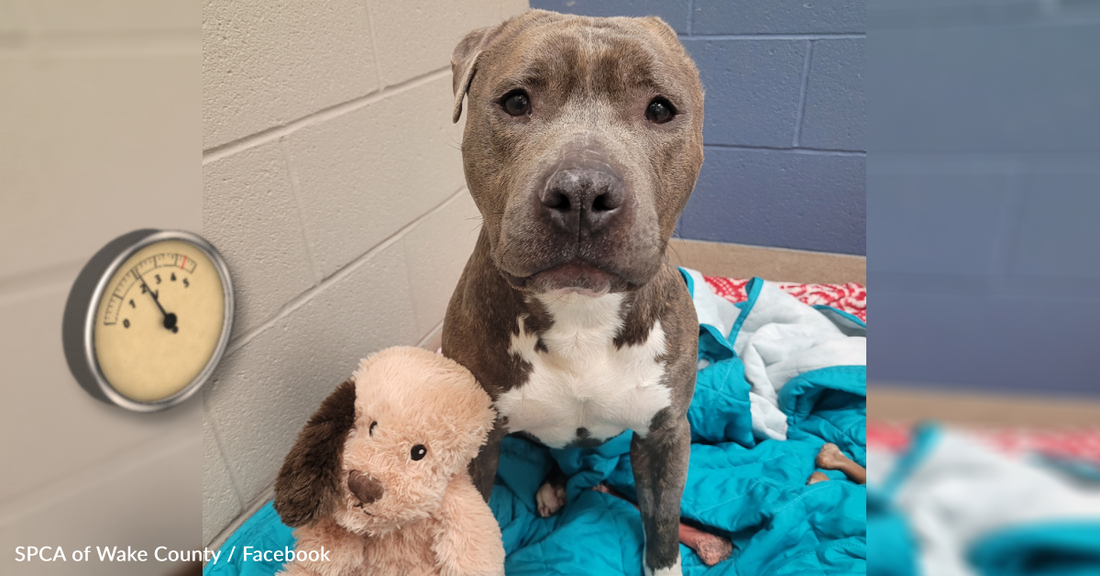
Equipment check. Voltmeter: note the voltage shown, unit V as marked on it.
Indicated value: 2 V
